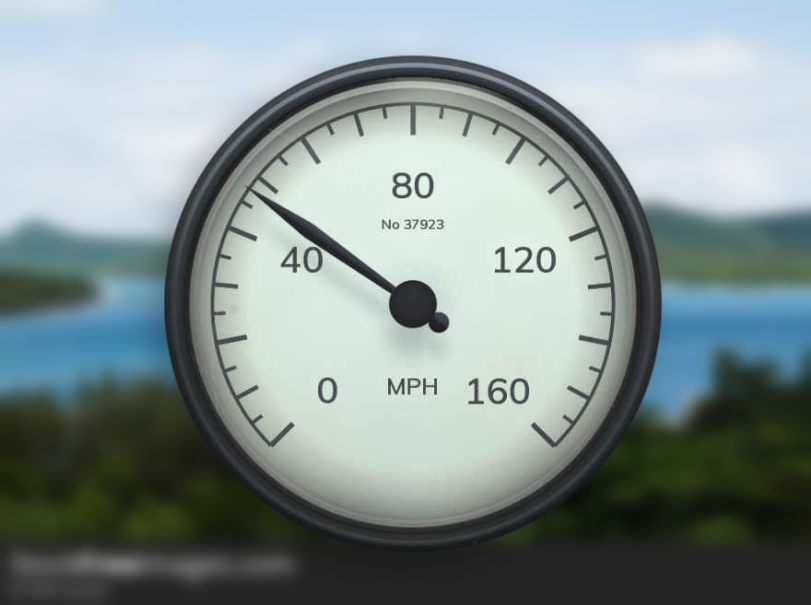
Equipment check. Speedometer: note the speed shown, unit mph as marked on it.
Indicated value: 47.5 mph
